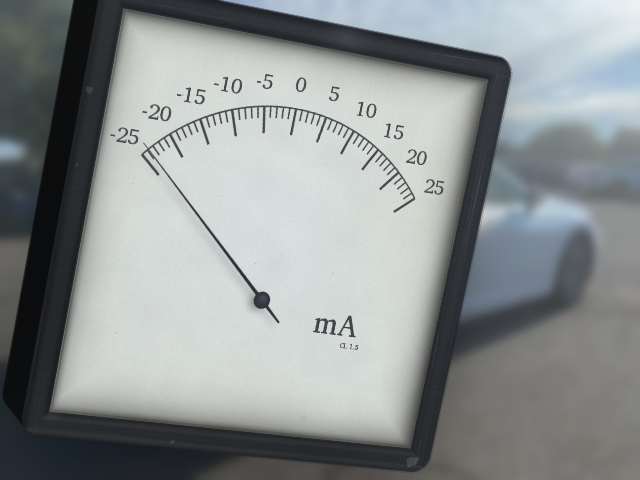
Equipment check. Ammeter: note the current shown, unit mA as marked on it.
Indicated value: -24 mA
